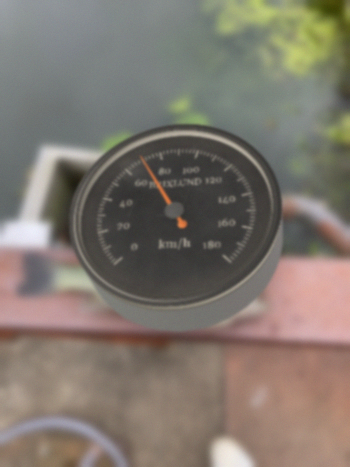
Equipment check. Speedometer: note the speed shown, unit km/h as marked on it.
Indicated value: 70 km/h
